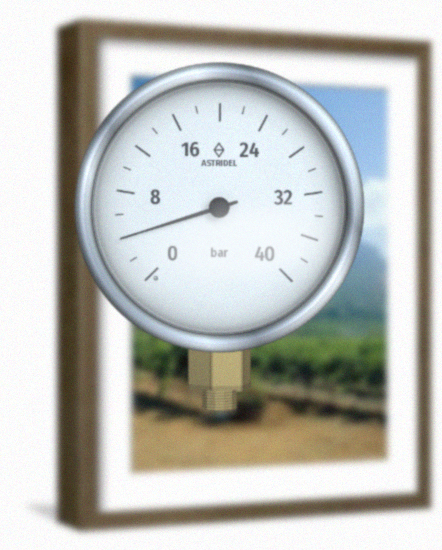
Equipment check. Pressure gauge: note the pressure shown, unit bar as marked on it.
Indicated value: 4 bar
